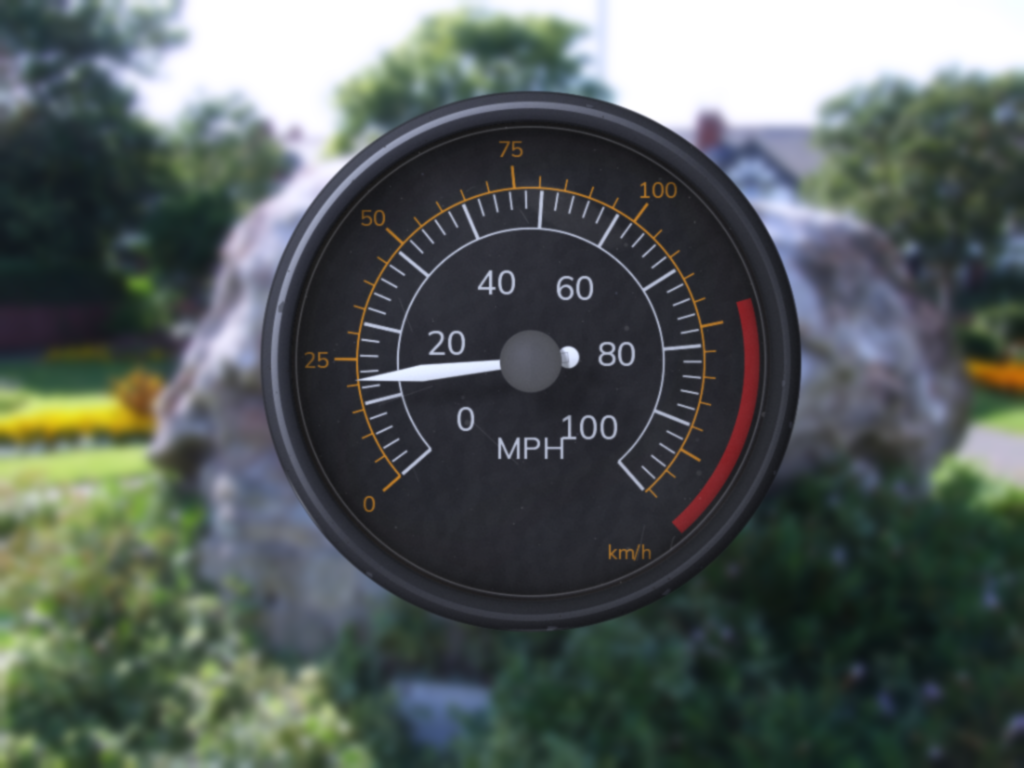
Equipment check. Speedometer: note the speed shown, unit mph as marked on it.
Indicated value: 13 mph
